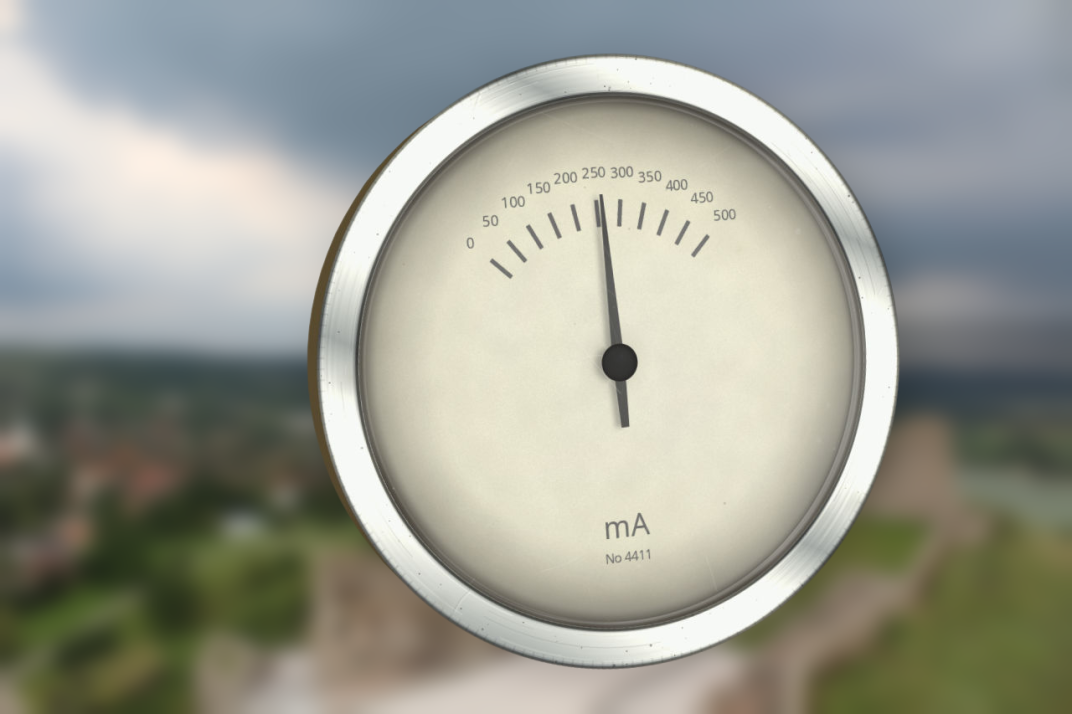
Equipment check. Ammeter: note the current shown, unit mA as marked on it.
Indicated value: 250 mA
